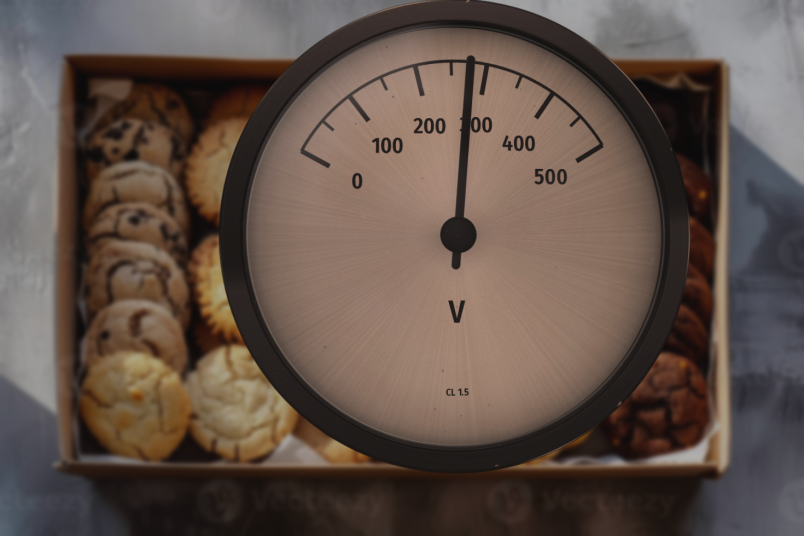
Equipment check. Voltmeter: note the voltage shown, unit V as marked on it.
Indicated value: 275 V
